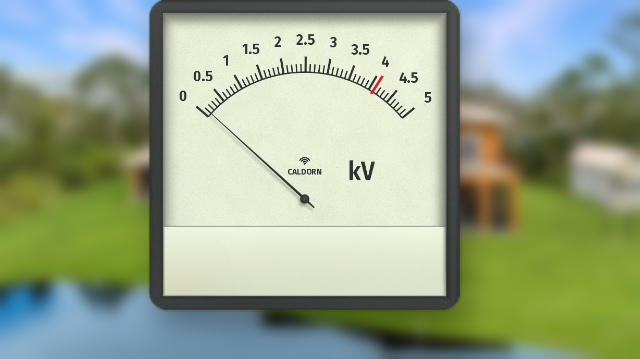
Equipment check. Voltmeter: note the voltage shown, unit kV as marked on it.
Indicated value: 0.1 kV
